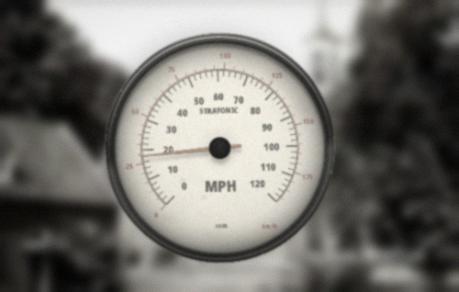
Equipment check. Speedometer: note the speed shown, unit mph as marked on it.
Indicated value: 18 mph
